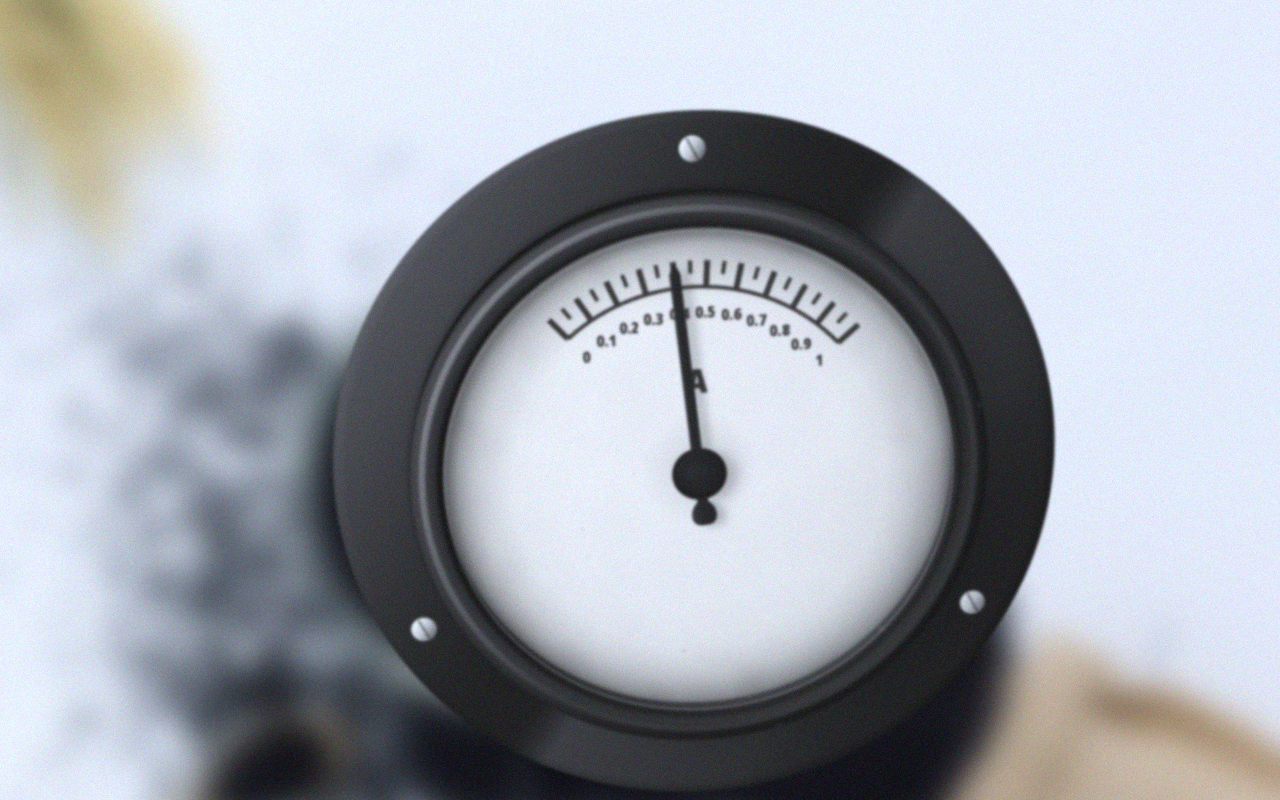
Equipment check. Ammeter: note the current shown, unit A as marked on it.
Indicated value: 0.4 A
